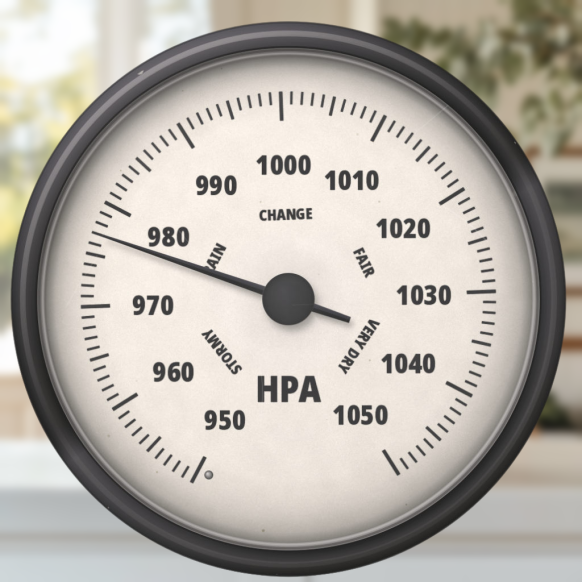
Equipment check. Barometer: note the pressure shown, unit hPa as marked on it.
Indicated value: 977 hPa
